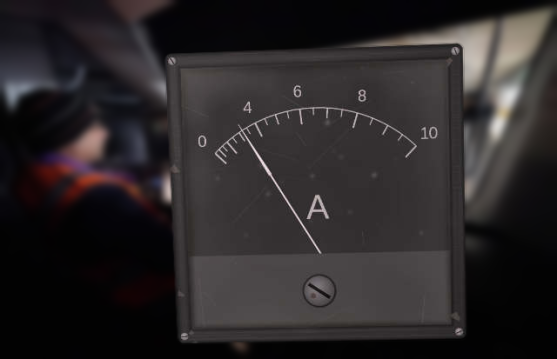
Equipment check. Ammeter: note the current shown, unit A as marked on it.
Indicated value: 3.25 A
